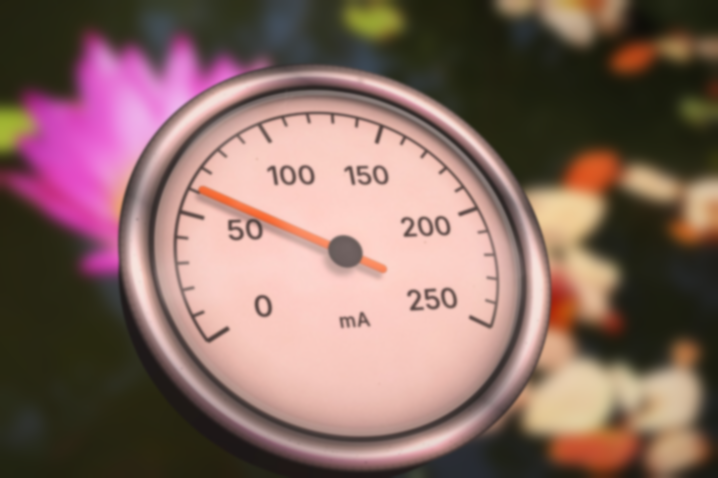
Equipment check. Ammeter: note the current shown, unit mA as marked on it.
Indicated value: 60 mA
